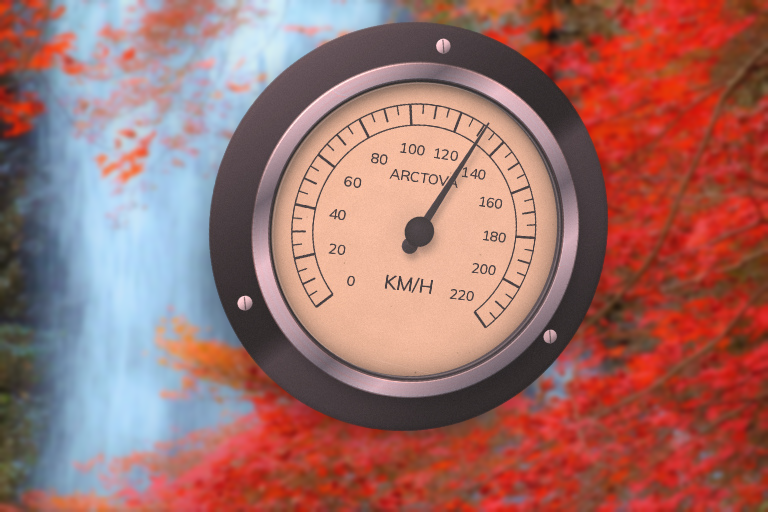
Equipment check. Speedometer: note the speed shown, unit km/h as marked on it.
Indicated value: 130 km/h
